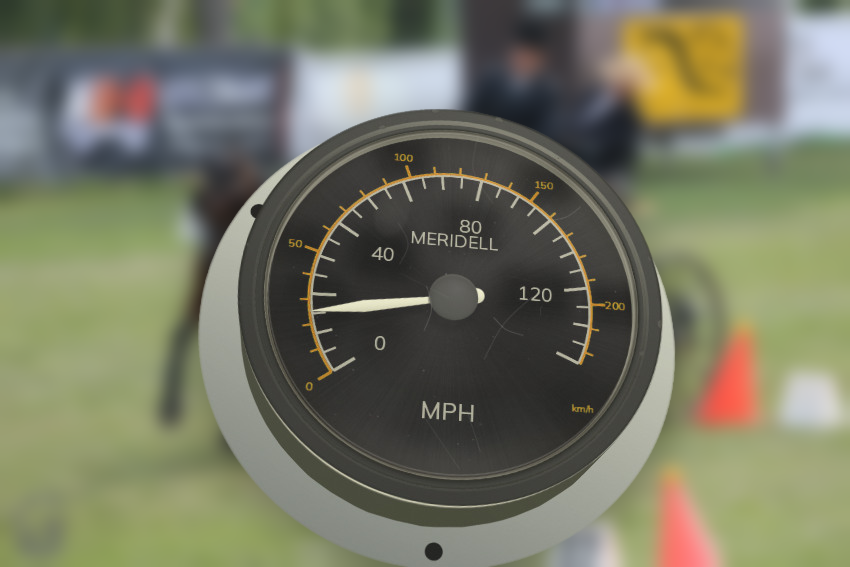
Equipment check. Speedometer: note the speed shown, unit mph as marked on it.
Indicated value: 15 mph
